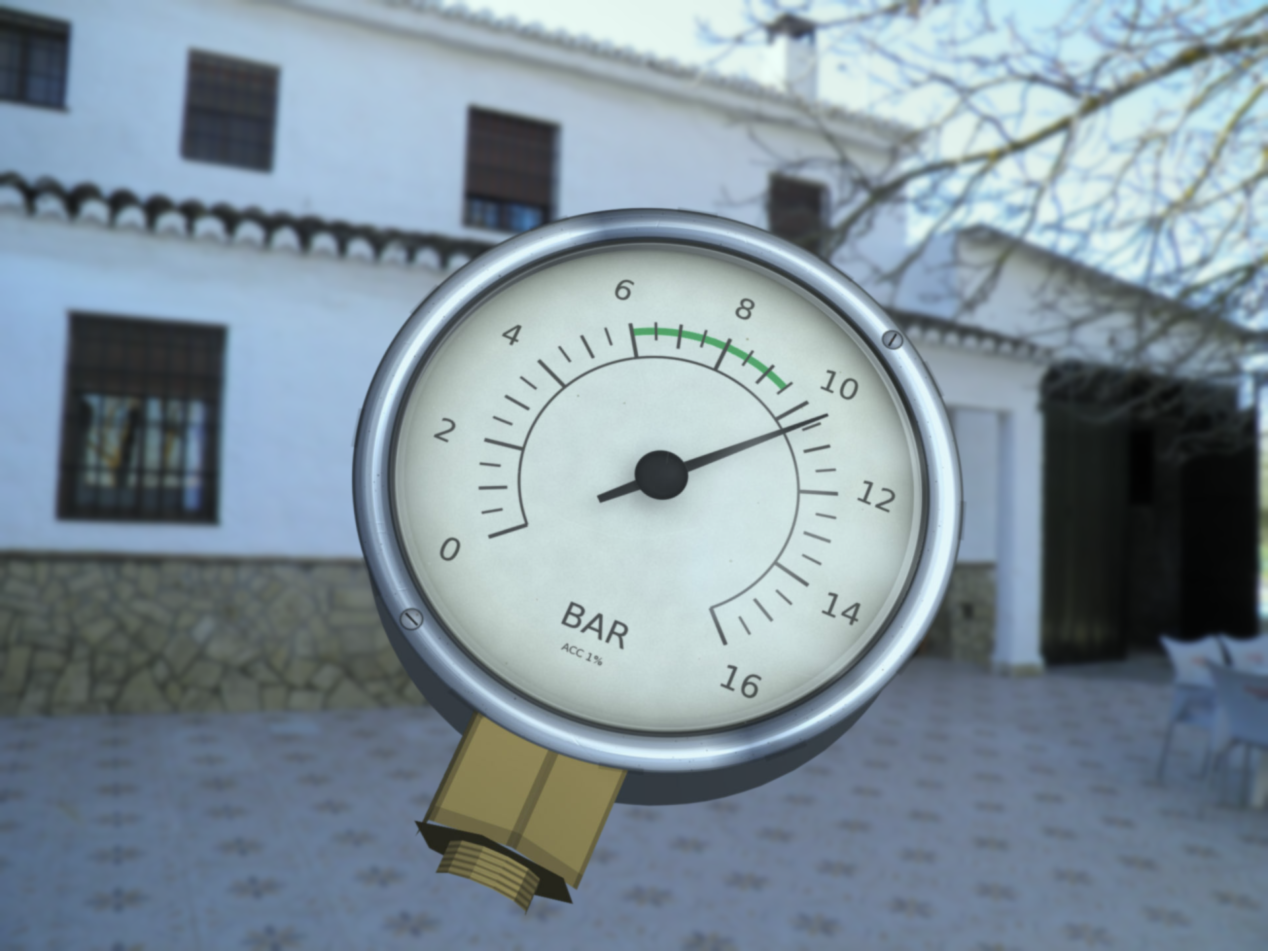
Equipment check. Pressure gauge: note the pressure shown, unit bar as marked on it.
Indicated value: 10.5 bar
